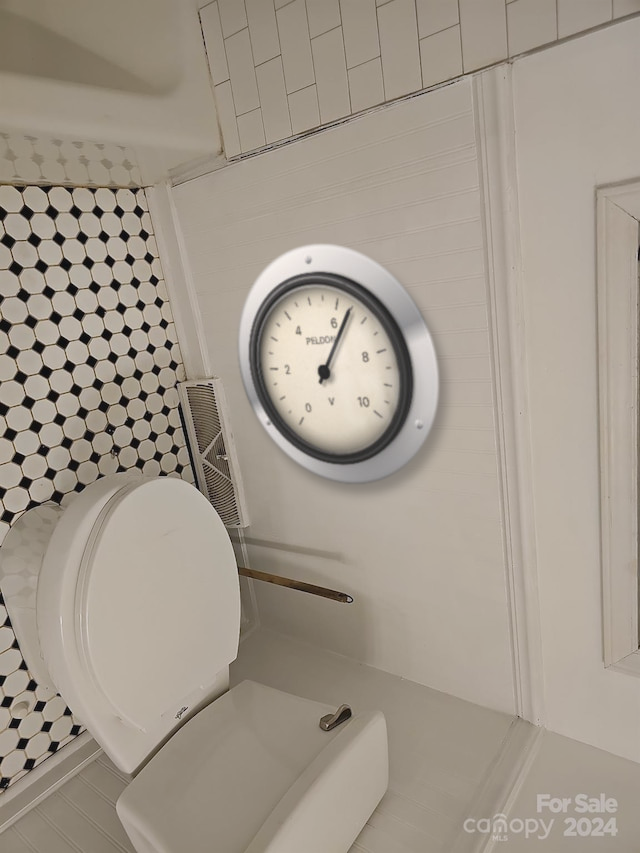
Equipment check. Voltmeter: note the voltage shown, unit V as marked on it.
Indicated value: 6.5 V
